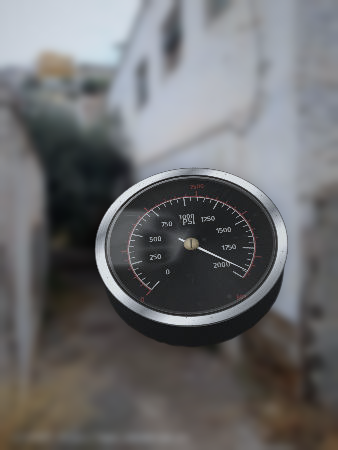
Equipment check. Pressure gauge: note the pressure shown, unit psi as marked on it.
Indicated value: 1950 psi
